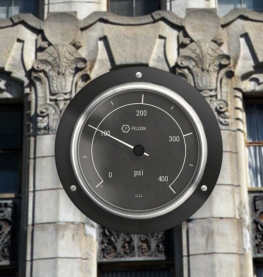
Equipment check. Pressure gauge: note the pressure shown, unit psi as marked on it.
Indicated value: 100 psi
